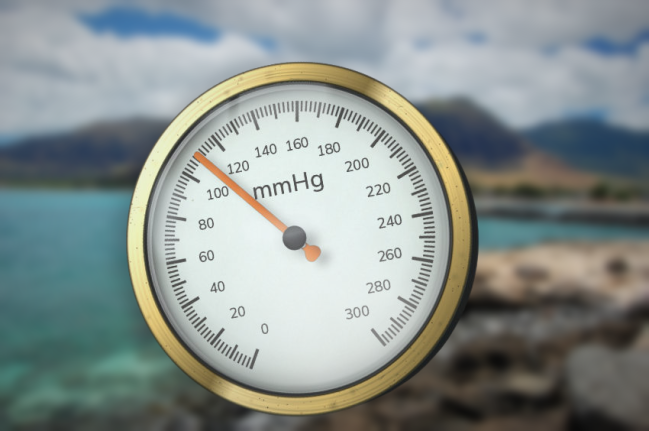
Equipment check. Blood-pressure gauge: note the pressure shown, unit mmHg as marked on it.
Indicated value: 110 mmHg
